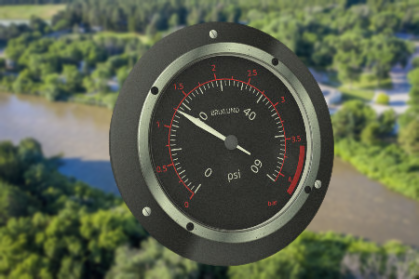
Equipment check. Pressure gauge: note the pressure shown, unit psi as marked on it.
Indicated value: 18 psi
